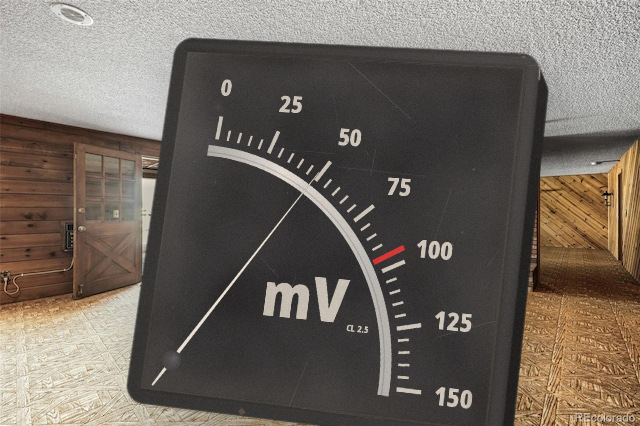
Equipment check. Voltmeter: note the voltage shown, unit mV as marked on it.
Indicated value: 50 mV
